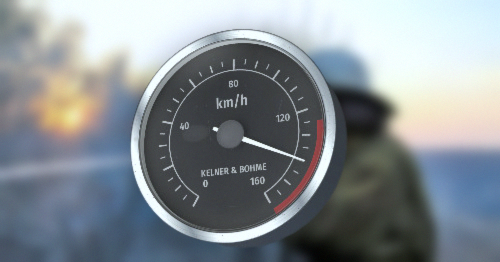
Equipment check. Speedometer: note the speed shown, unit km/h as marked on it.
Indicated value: 140 km/h
